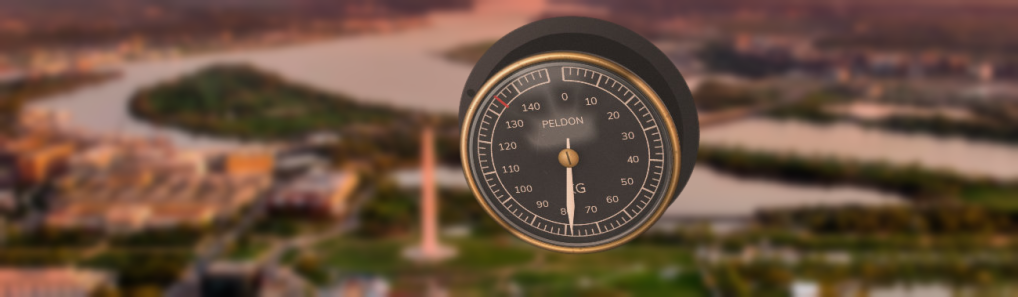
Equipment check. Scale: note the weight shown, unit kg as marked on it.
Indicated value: 78 kg
